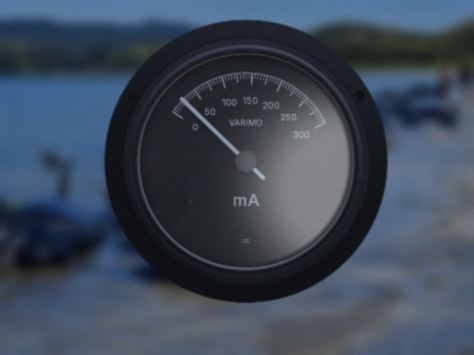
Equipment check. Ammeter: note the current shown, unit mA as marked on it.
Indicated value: 25 mA
